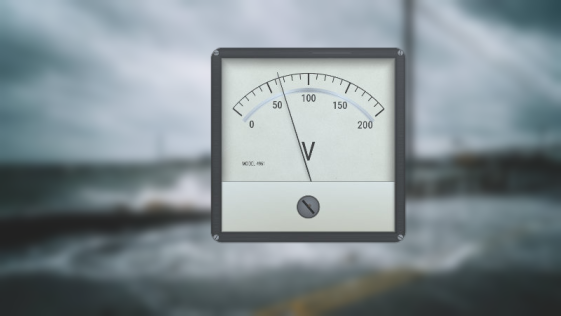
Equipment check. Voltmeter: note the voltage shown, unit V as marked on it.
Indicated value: 65 V
